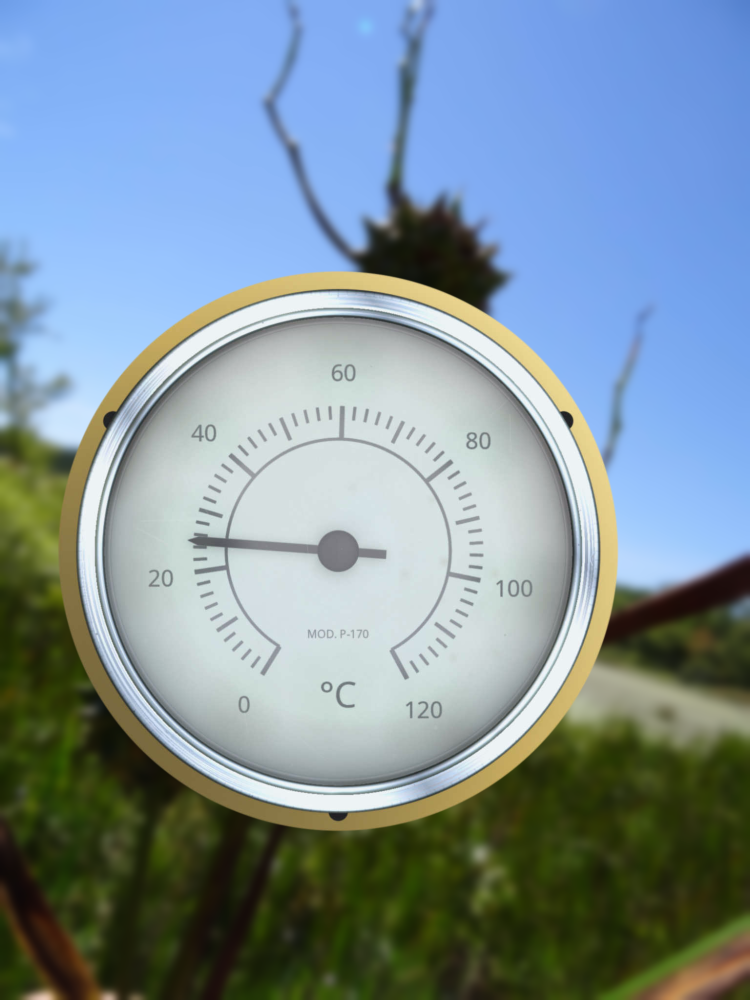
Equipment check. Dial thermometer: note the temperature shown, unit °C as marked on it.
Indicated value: 25 °C
